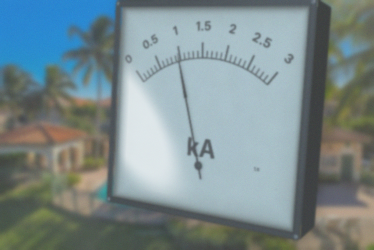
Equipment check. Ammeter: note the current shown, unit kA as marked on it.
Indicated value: 1 kA
